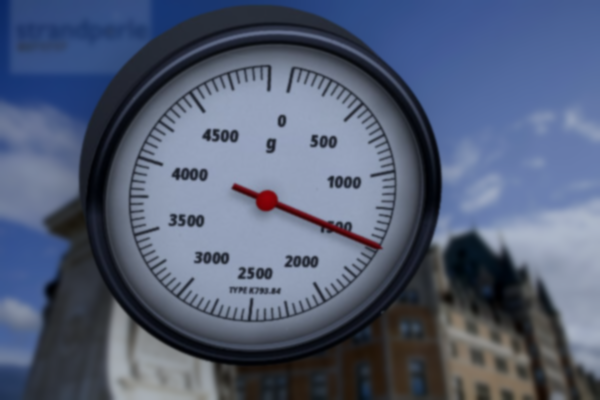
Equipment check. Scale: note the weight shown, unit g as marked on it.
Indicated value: 1500 g
